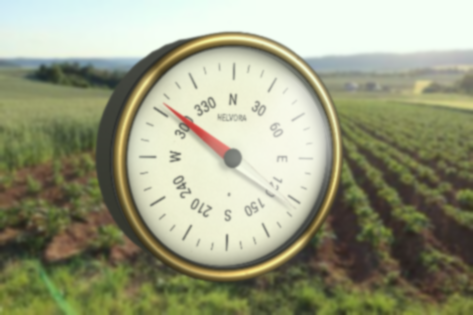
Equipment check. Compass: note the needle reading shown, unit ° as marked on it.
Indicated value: 305 °
